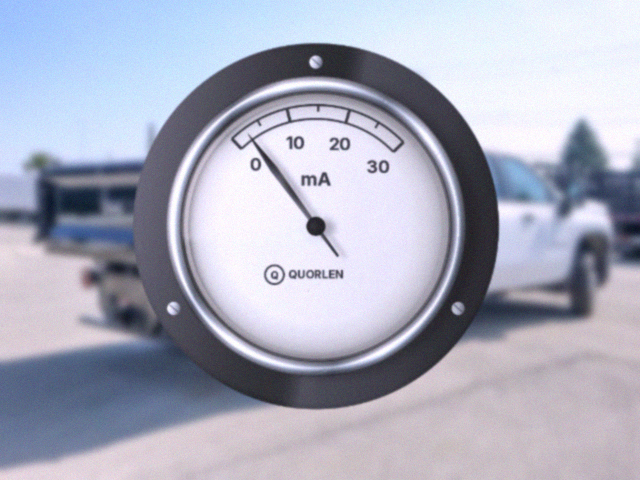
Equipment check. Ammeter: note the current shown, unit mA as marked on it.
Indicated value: 2.5 mA
